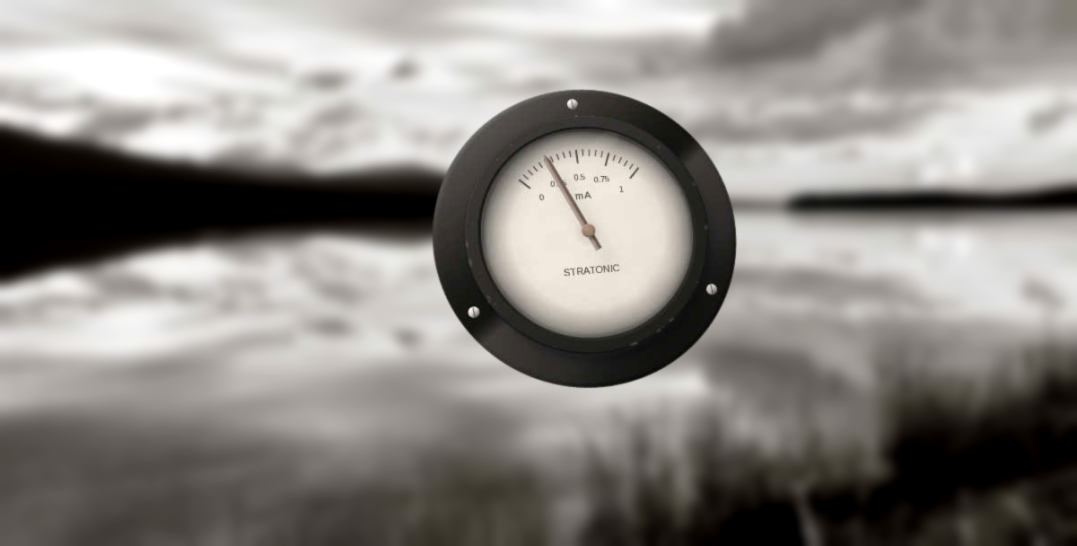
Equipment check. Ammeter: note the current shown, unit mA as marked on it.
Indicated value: 0.25 mA
